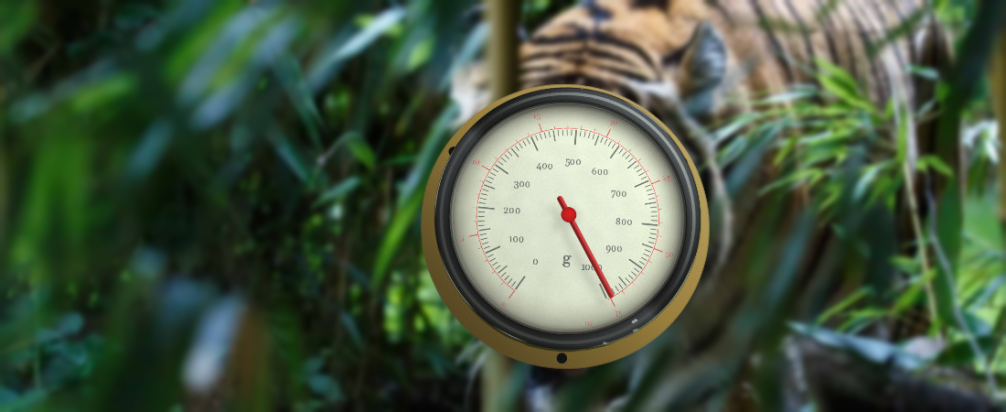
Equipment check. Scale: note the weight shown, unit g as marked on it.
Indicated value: 990 g
